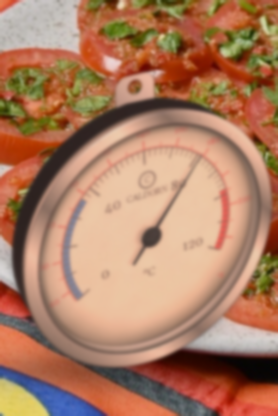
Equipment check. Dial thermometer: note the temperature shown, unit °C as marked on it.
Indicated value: 80 °C
